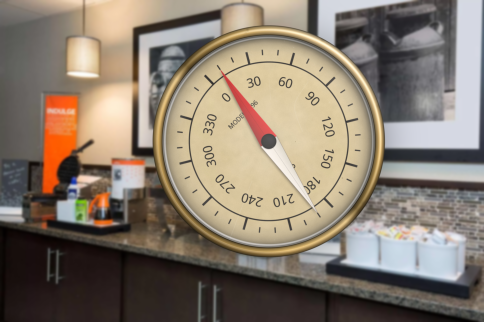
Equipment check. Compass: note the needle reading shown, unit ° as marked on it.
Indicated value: 10 °
